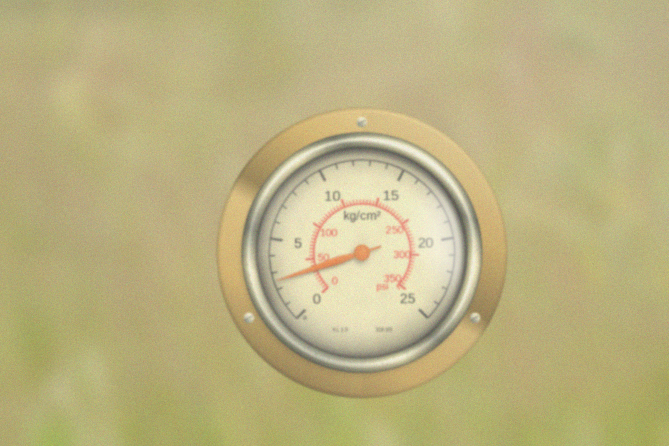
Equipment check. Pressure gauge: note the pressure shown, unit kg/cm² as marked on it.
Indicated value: 2.5 kg/cm²
